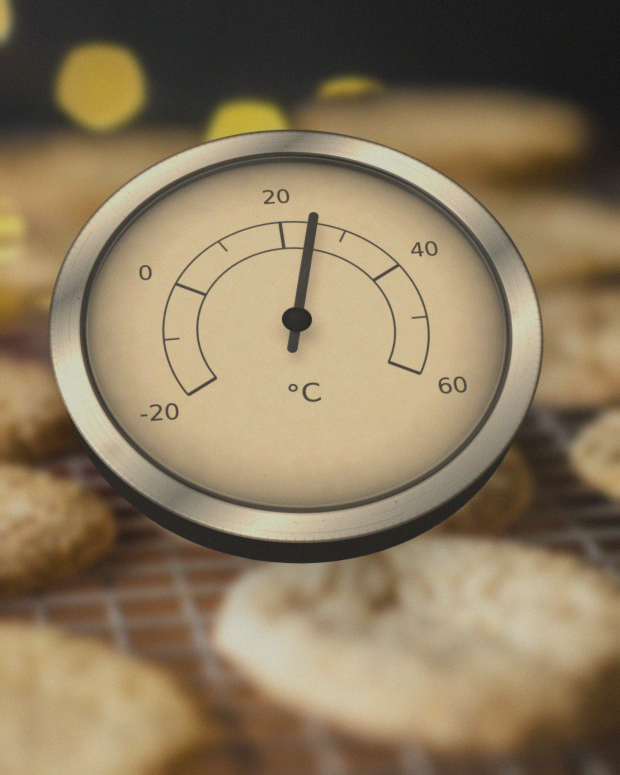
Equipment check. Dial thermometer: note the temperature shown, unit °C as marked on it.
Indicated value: 25 °C
